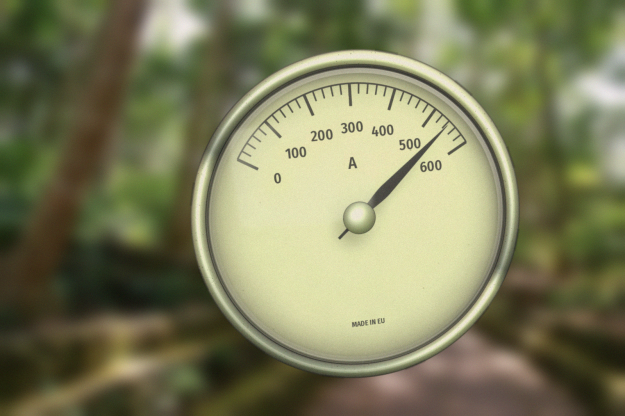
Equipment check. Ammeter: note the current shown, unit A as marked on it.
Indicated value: 540 A
